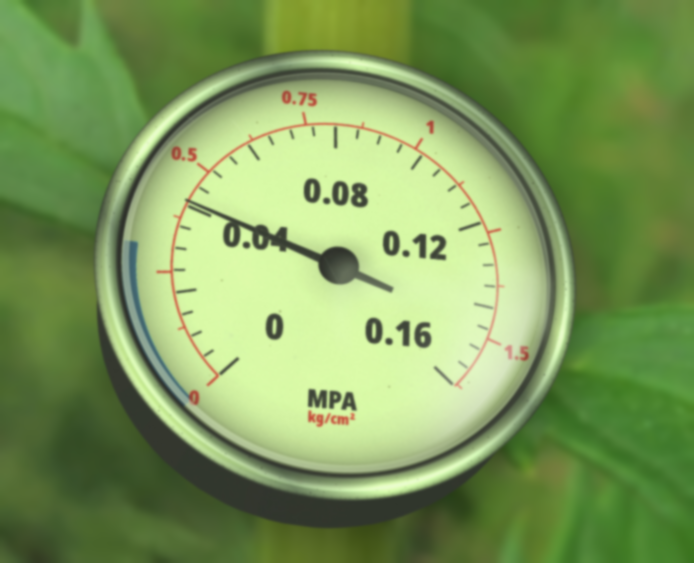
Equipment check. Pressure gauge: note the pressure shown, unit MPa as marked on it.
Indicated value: 0.04 MPa
